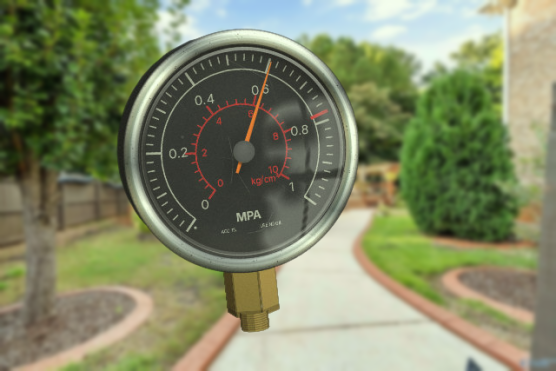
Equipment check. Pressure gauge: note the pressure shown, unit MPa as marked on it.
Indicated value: 0.6 MPa
